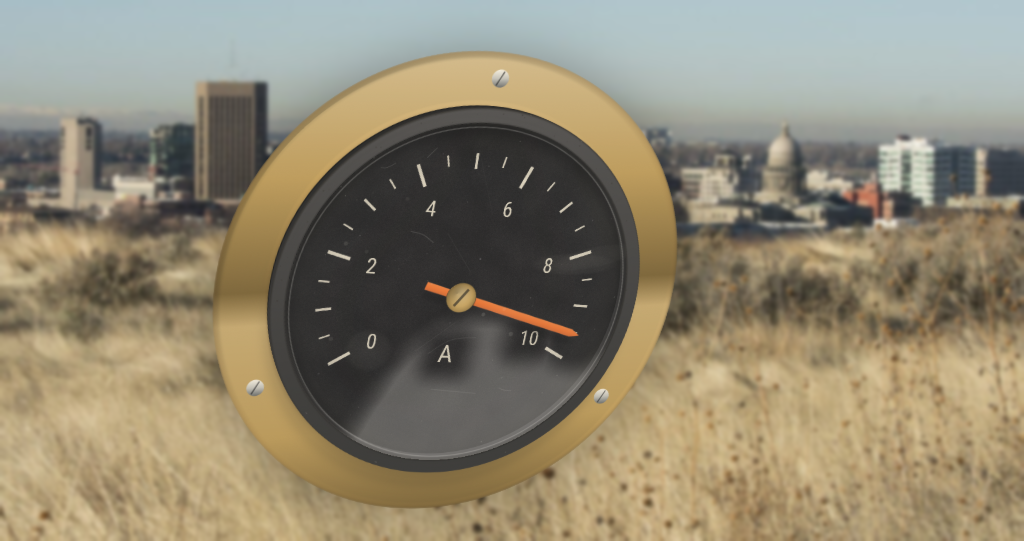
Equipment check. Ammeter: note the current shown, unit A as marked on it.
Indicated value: 9.5 A
